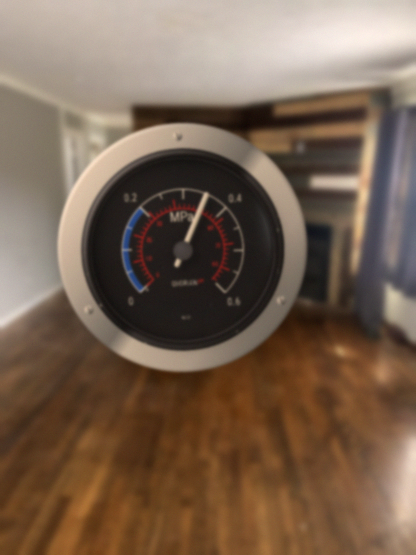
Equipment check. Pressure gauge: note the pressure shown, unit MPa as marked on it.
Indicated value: 0.35 MPa
